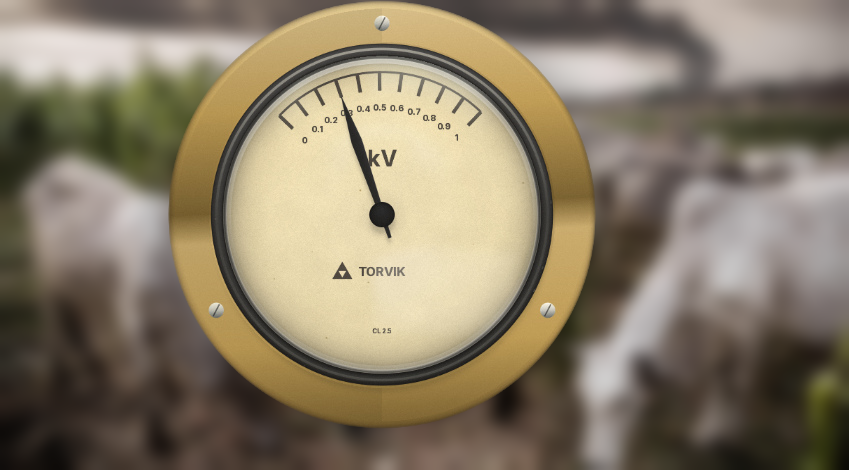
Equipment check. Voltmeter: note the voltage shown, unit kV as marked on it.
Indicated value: 0.3 kV
